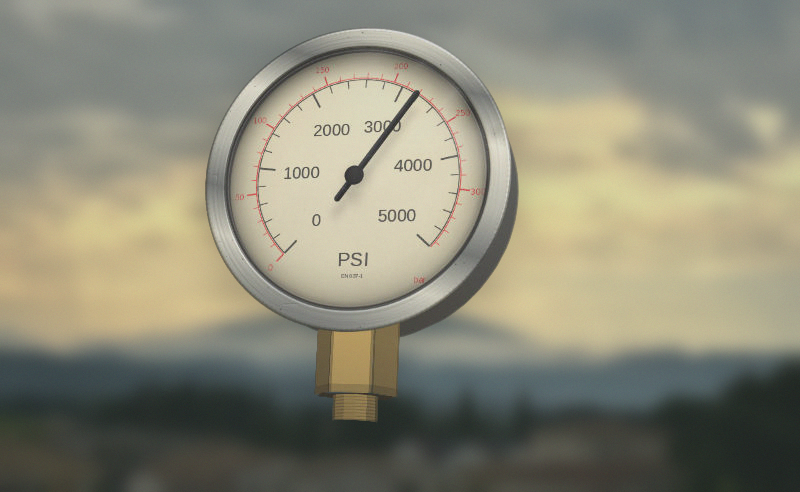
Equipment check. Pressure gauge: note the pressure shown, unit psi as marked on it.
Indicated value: 3200 psi
